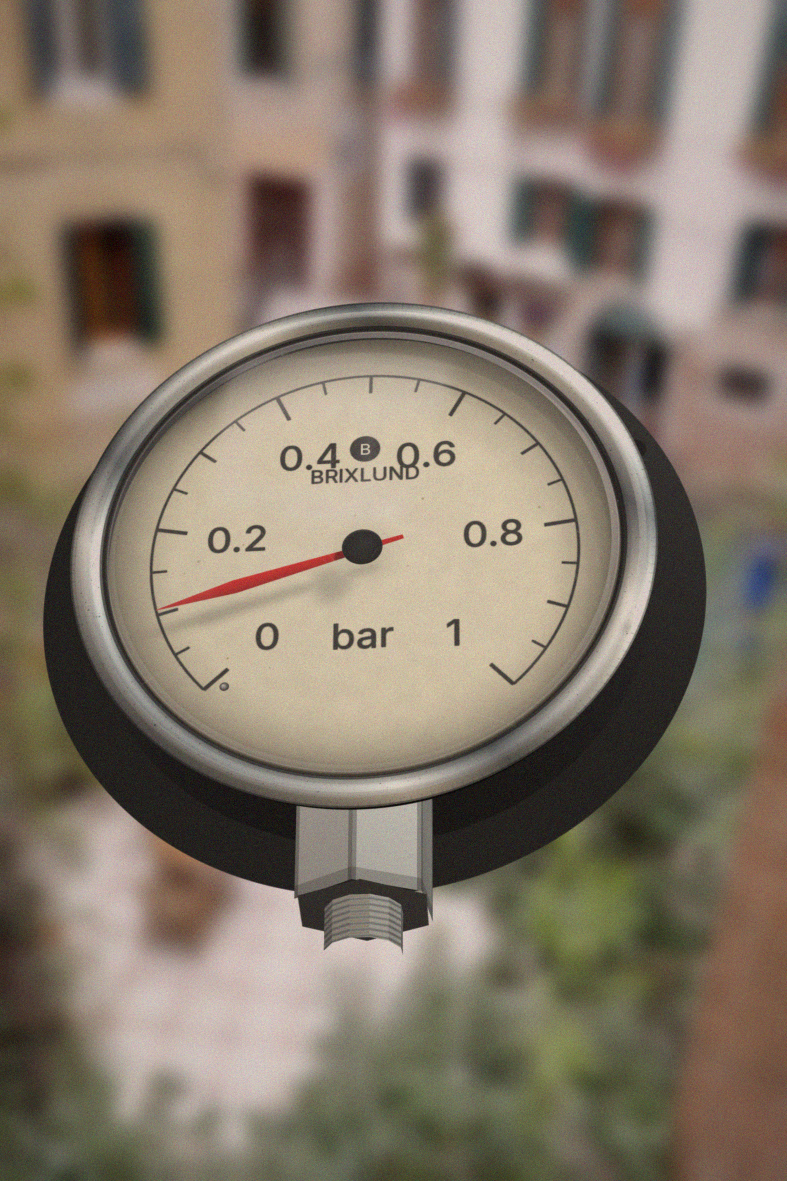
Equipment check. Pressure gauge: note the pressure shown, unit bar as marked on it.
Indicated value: 0.1 bar
